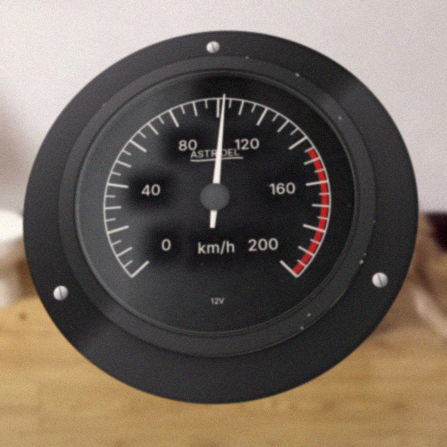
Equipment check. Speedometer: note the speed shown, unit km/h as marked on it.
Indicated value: 102.5 km/h
